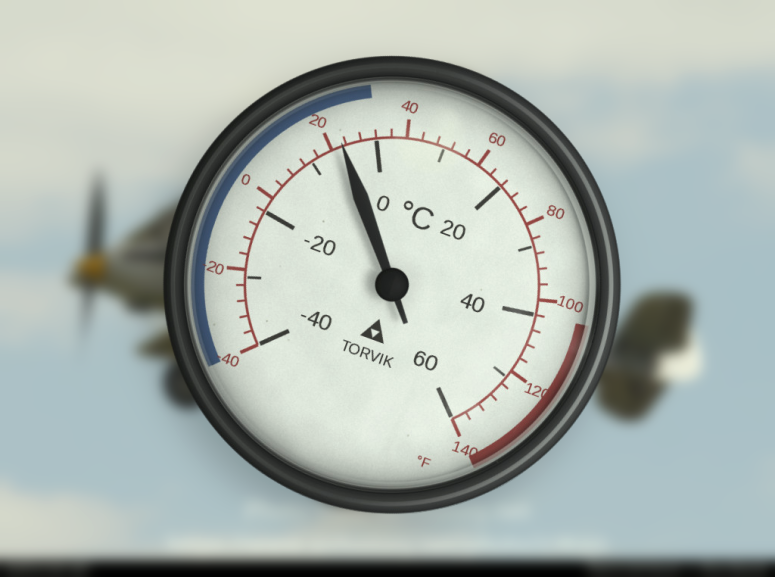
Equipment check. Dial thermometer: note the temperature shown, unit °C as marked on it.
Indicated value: -5 °C
